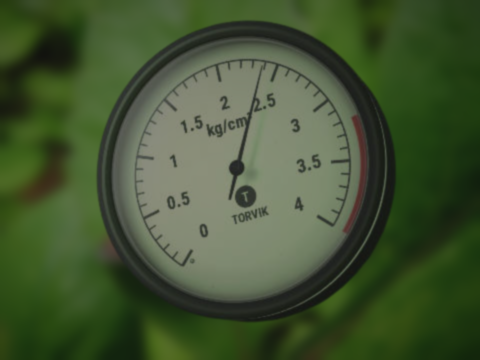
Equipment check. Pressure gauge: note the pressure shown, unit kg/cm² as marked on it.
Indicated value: 2.4 kg/cm²
